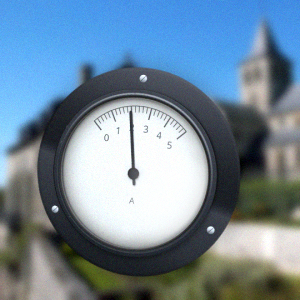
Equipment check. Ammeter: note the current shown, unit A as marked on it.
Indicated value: 2 A
